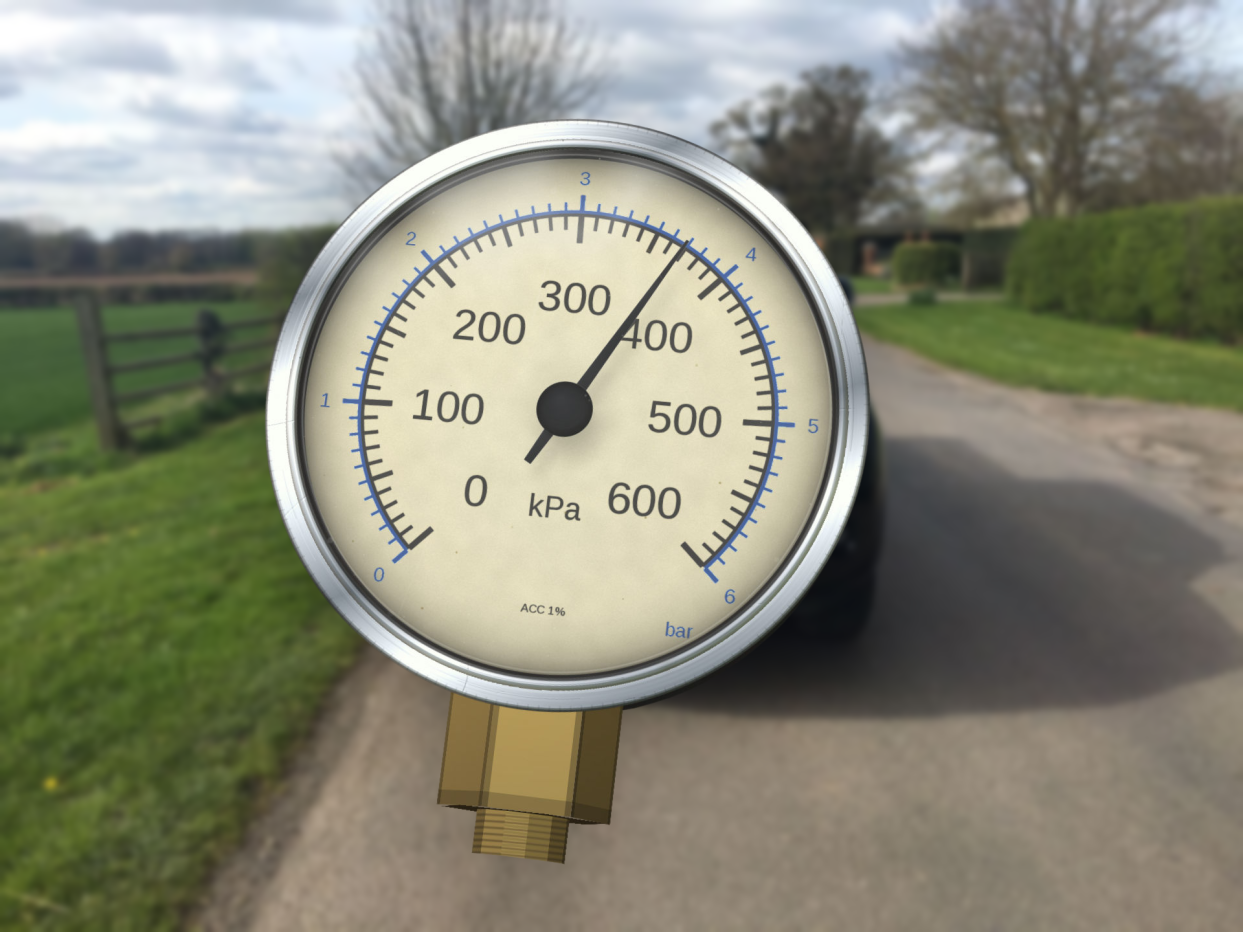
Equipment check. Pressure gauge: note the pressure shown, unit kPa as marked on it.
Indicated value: 370 kPa
